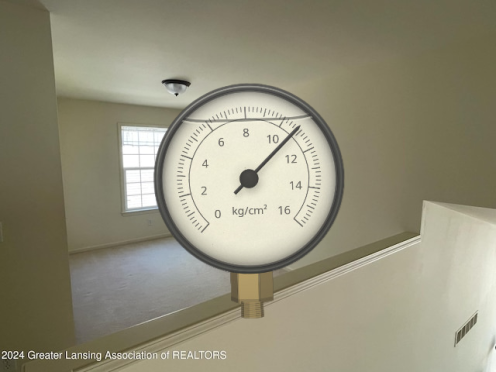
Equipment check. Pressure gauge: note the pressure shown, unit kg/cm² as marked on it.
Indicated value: 10.8 kg/cm²
